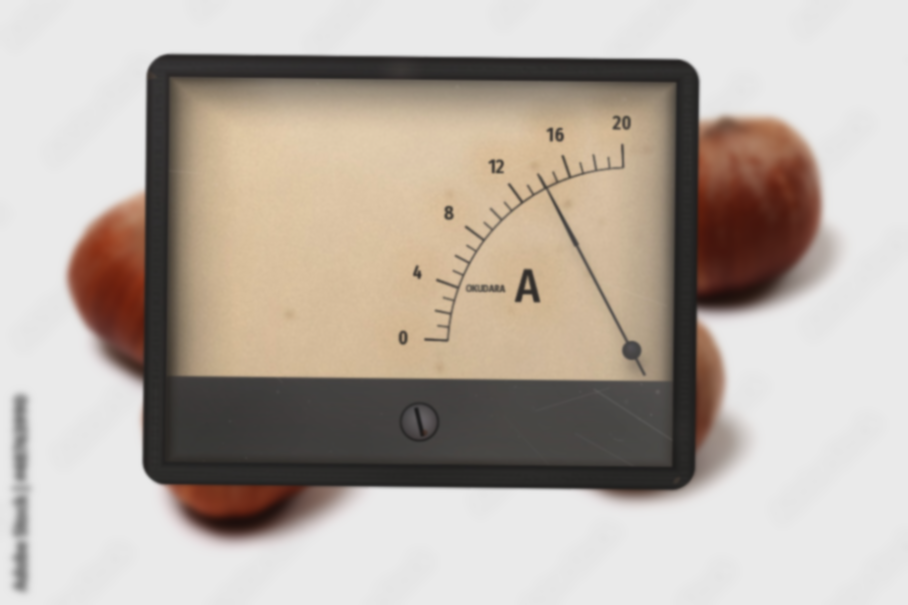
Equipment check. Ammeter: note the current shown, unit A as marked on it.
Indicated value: 14 A
